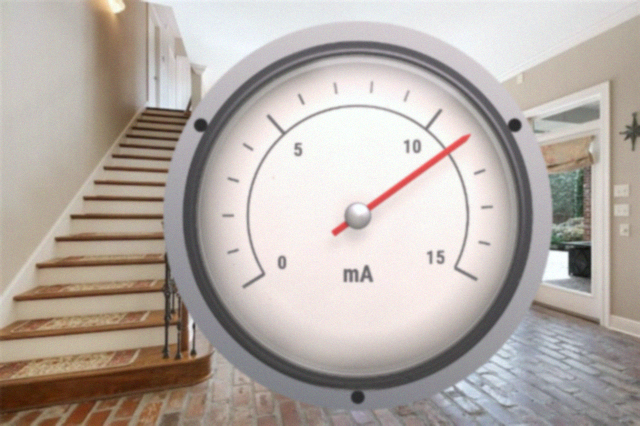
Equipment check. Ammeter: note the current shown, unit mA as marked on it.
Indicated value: 11 mA
